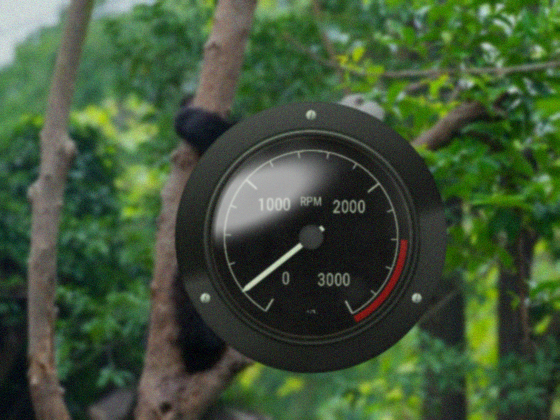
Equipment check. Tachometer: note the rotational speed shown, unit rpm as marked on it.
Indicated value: 200 rpm
